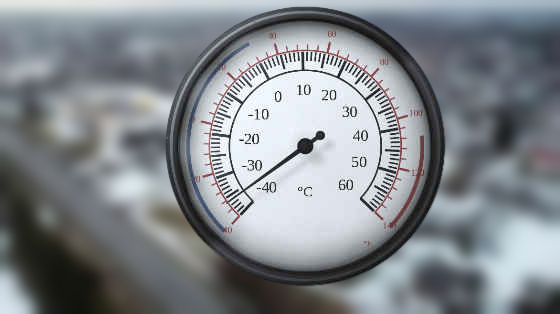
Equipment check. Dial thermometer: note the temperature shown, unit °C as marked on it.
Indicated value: -36 °C
